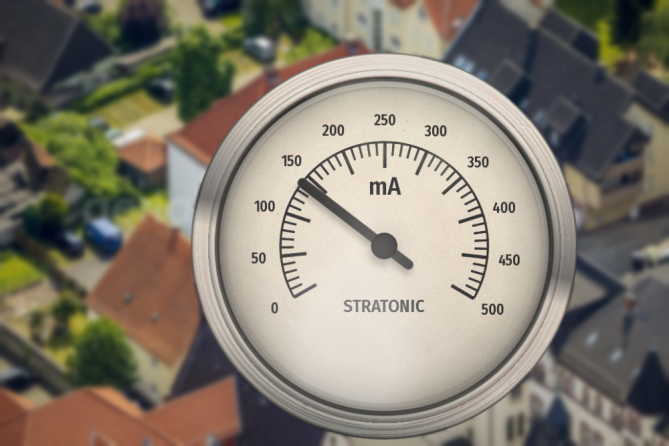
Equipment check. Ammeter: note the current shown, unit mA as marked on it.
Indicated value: 140 mA
